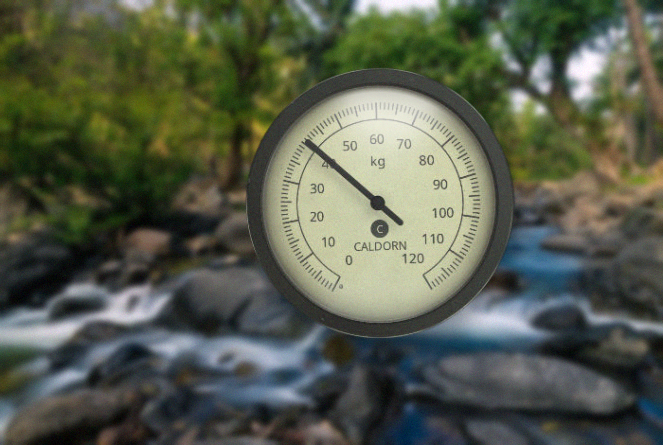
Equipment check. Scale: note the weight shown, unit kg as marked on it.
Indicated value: 41 kg
